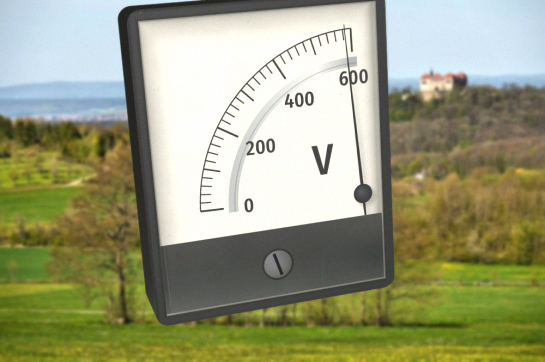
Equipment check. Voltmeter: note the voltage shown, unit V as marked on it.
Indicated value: 580 V
